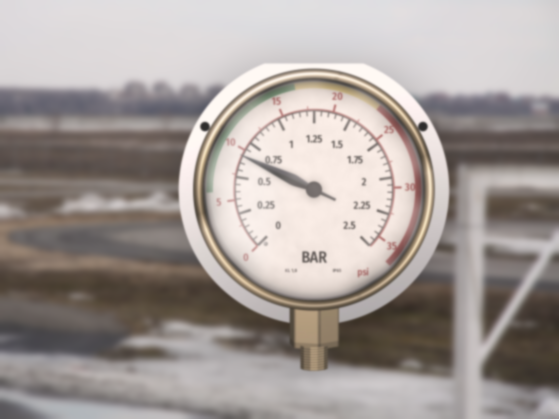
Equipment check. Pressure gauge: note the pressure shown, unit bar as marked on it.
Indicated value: 0.65 bar
